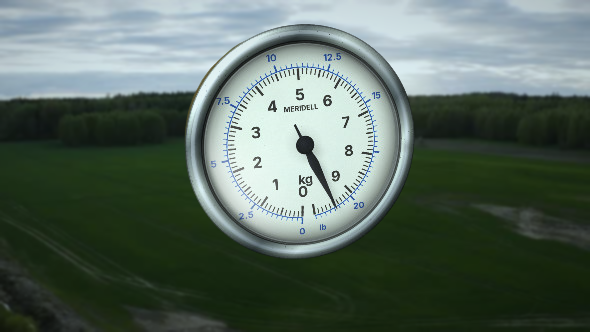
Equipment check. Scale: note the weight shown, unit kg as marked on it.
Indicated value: 9.5 kg
